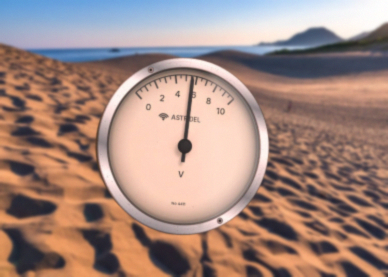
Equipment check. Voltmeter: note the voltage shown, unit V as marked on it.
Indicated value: 5.5 V
